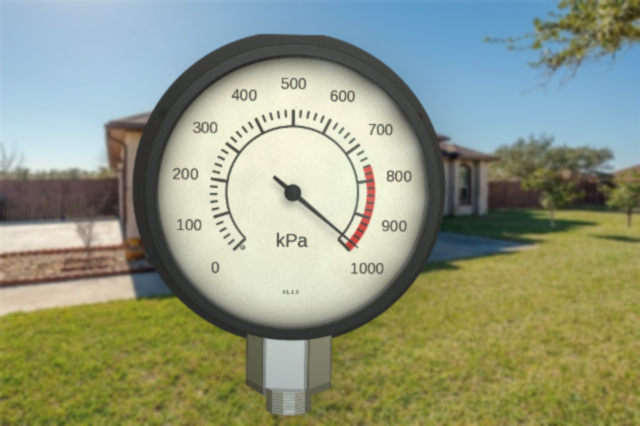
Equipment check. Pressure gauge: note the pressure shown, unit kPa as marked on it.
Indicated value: 980 kPa
